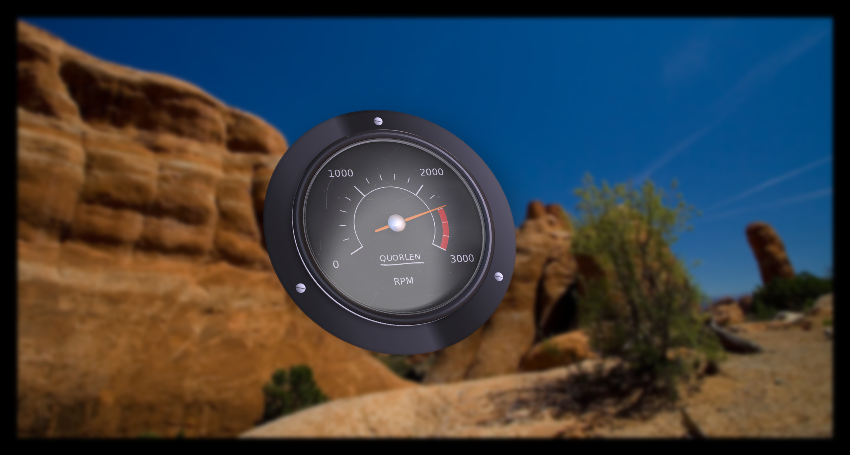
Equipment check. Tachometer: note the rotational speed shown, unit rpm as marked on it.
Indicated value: 2400 rpm
